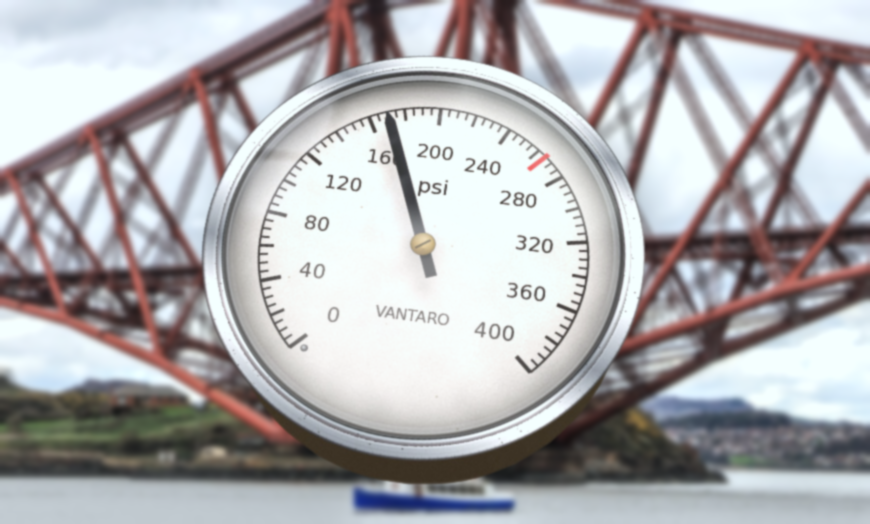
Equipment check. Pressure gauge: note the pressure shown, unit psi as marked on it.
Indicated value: 170 psi
